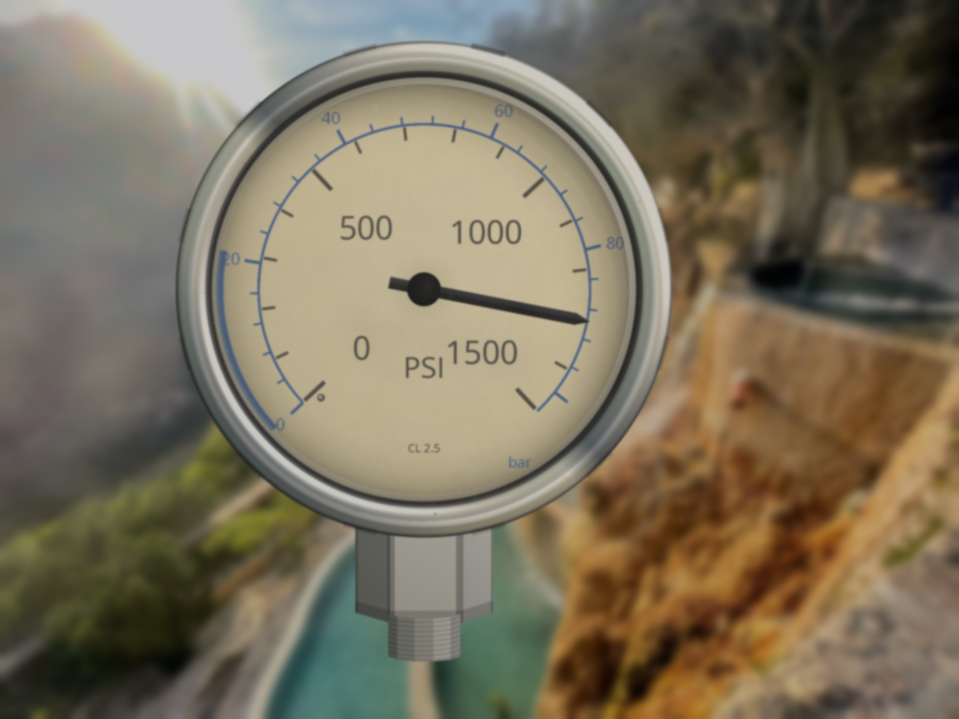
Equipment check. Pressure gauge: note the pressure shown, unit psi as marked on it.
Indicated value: 1300 psi
